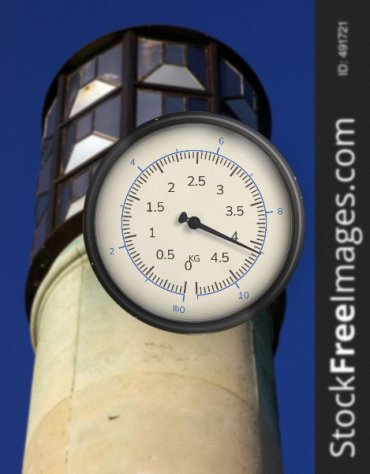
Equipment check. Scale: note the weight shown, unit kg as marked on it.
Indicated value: 4.1 kg
